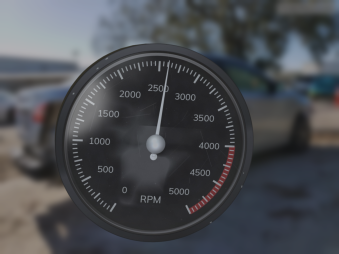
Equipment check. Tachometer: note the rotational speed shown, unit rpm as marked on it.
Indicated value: 2600 rpm
